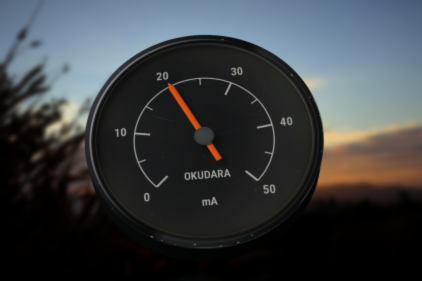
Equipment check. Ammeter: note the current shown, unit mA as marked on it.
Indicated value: 20 mA
